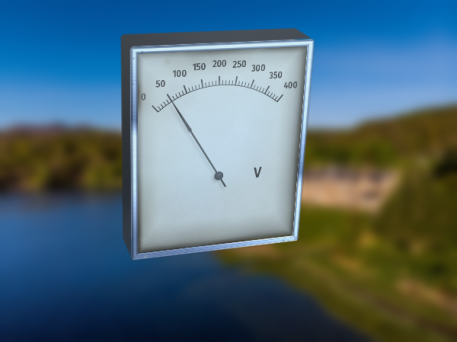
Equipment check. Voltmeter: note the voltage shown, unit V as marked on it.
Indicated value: 50 V
